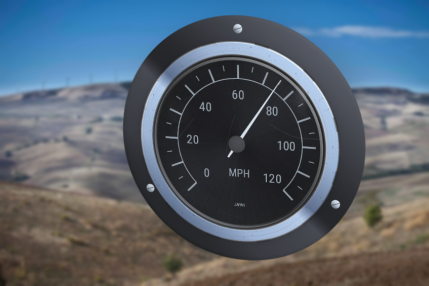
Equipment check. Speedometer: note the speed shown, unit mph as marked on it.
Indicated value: 75 mph
